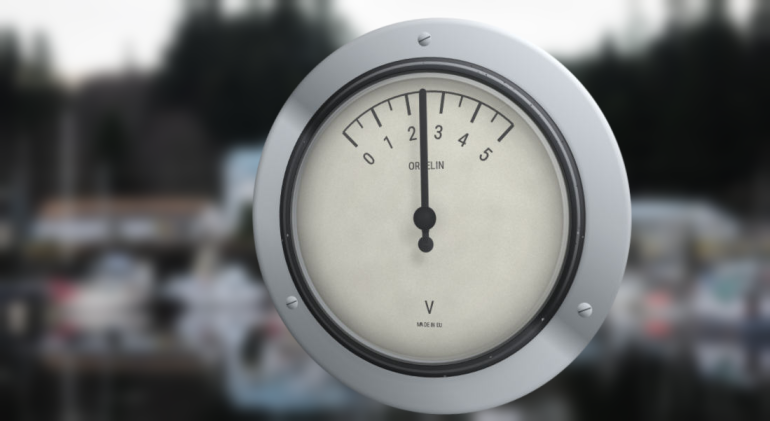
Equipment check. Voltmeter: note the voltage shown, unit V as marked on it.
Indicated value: 2.5 V
